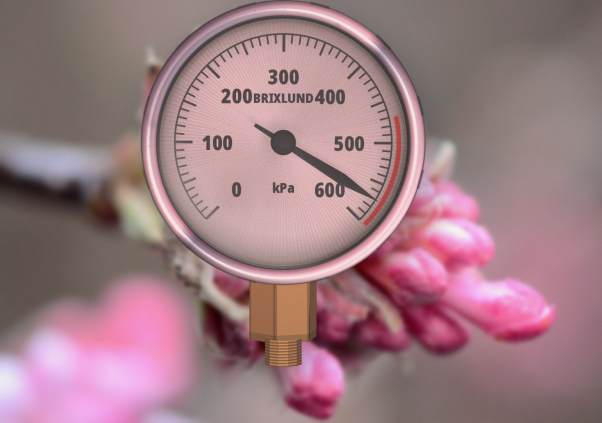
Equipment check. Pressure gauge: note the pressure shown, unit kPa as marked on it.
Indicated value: 570 kPa
